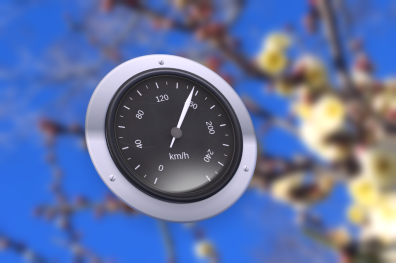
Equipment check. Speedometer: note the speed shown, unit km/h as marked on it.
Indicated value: 155 km/h
